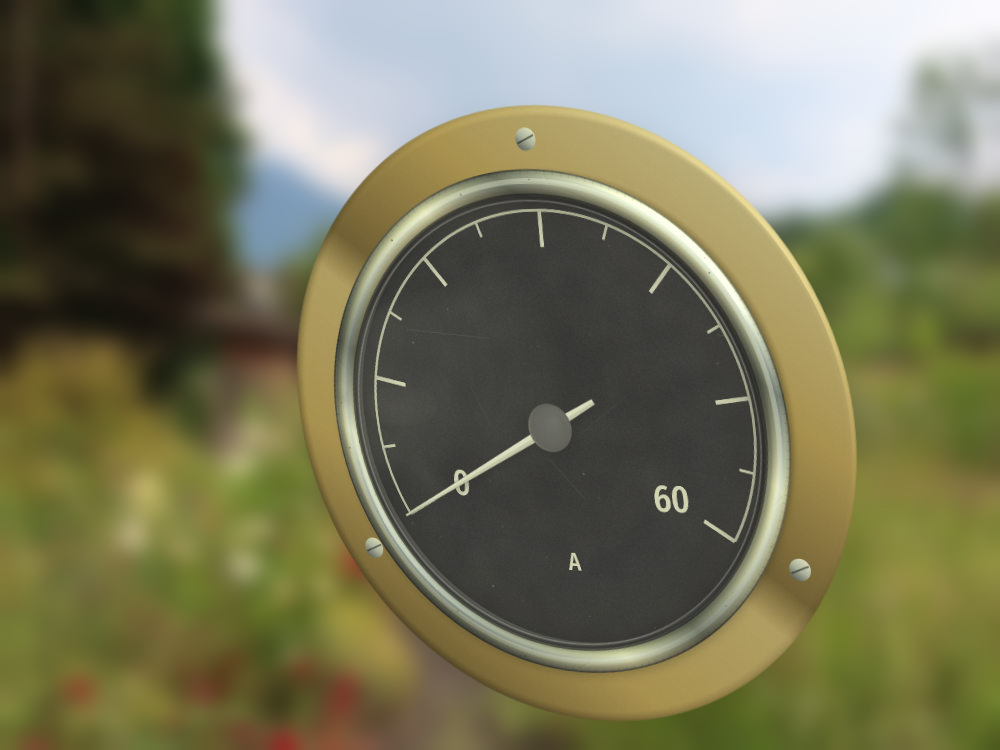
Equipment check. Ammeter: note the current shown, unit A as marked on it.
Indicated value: 0 A
